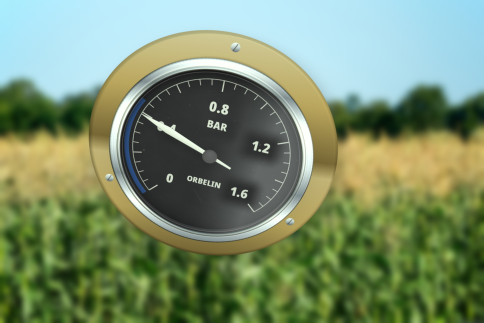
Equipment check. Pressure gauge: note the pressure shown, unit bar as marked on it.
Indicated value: 0.4 bar
